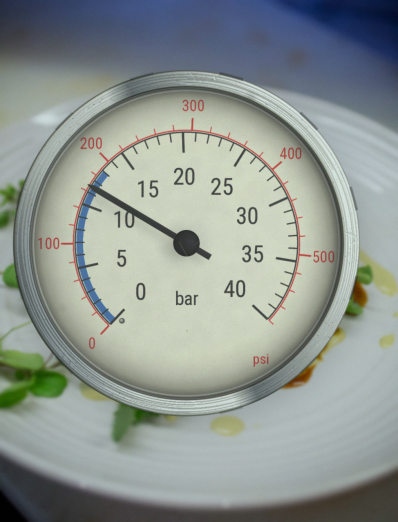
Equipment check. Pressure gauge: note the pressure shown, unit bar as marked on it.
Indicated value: 11.5 bar
